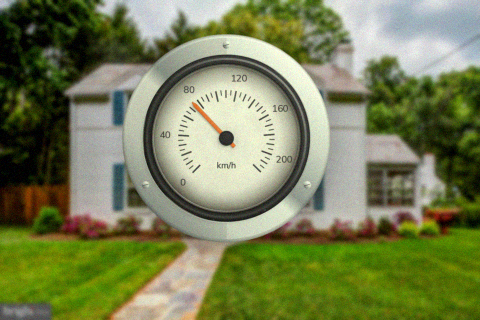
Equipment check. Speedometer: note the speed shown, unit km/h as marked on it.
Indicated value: 75 km/h
